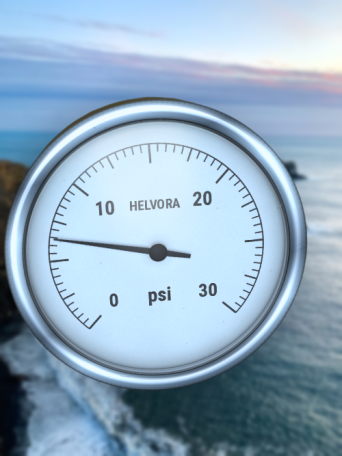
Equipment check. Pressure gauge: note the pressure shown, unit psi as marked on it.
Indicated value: 6.5 psi
